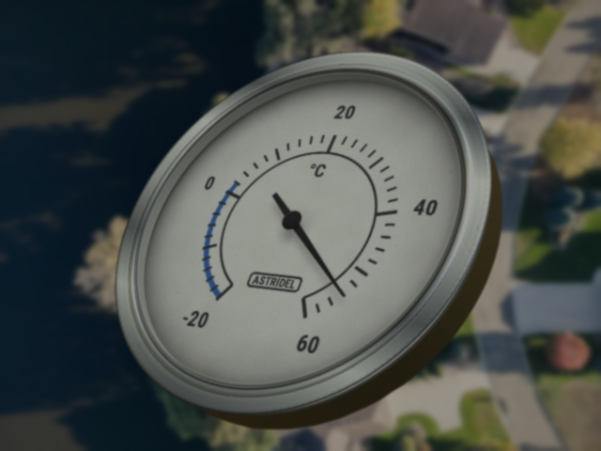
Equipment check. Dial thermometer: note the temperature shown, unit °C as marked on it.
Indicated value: 54 °C
